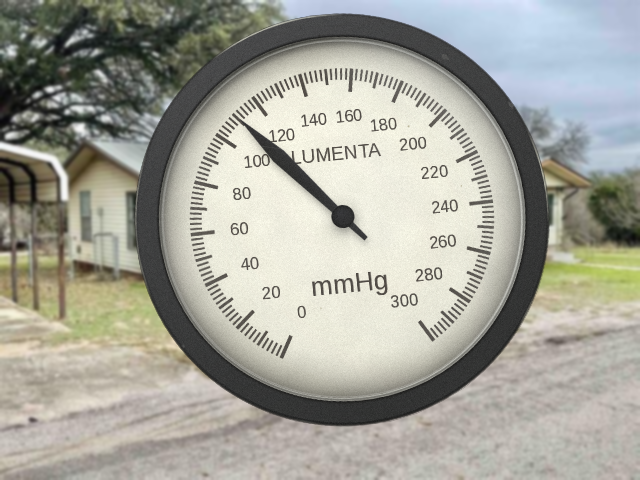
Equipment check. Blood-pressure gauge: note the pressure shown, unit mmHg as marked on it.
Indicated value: 110 mmHg
